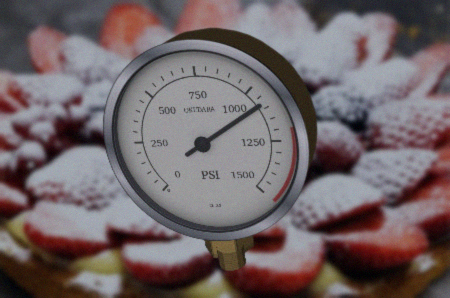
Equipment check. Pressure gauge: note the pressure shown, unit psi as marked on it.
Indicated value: 1075 psi
